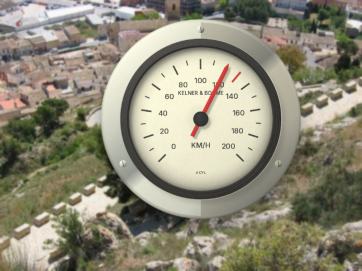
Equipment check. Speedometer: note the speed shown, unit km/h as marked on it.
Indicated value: 120 km/h
